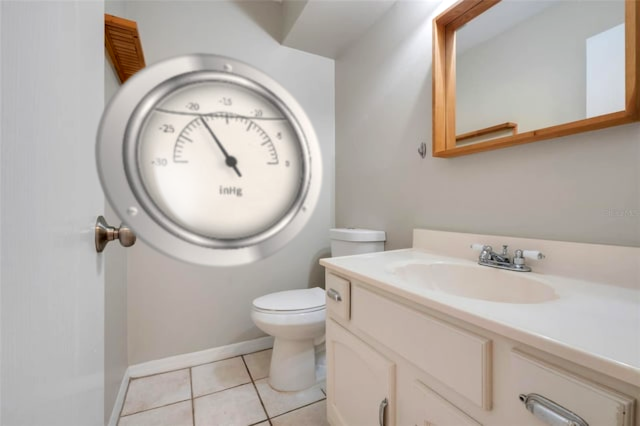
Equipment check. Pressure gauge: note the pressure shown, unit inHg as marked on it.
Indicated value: -20 inHg
